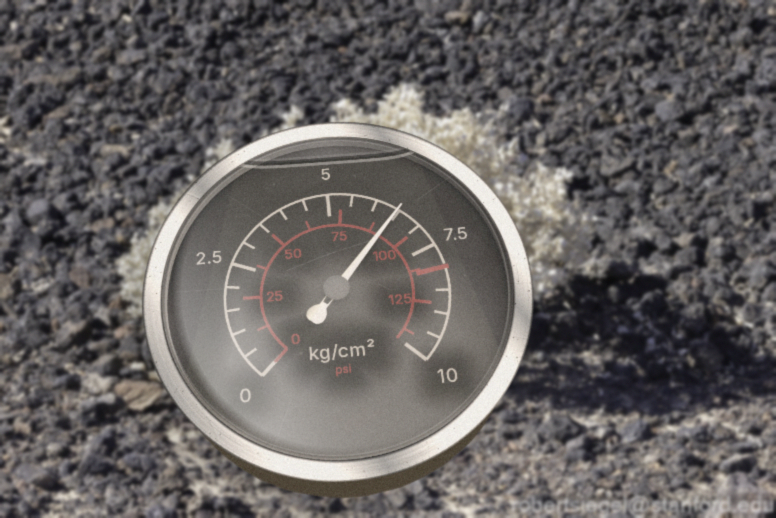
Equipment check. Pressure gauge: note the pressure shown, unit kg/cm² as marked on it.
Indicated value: 6.5 kg/cm²
